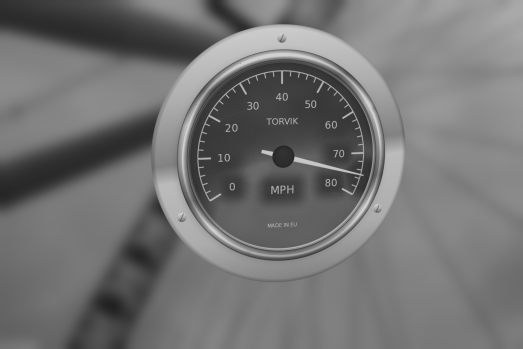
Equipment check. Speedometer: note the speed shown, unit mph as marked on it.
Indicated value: 75 mph
